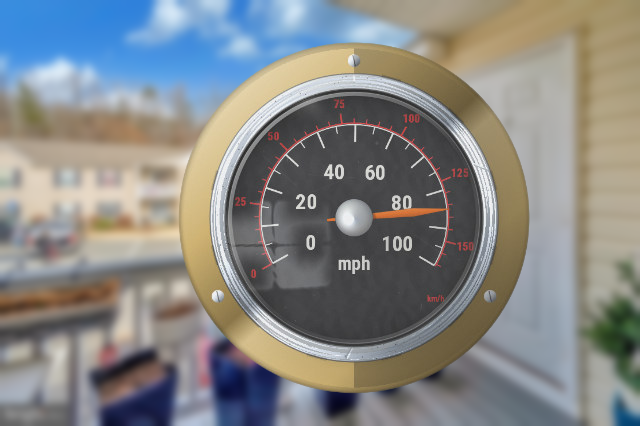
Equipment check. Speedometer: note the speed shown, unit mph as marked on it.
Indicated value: 85 mph
